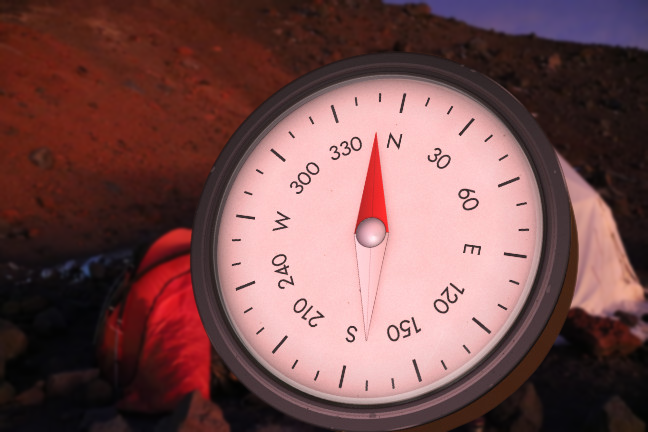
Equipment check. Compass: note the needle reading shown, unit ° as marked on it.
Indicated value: 350 °
